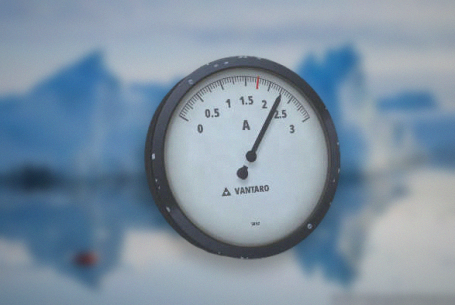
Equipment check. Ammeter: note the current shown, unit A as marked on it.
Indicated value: 2.25 A
